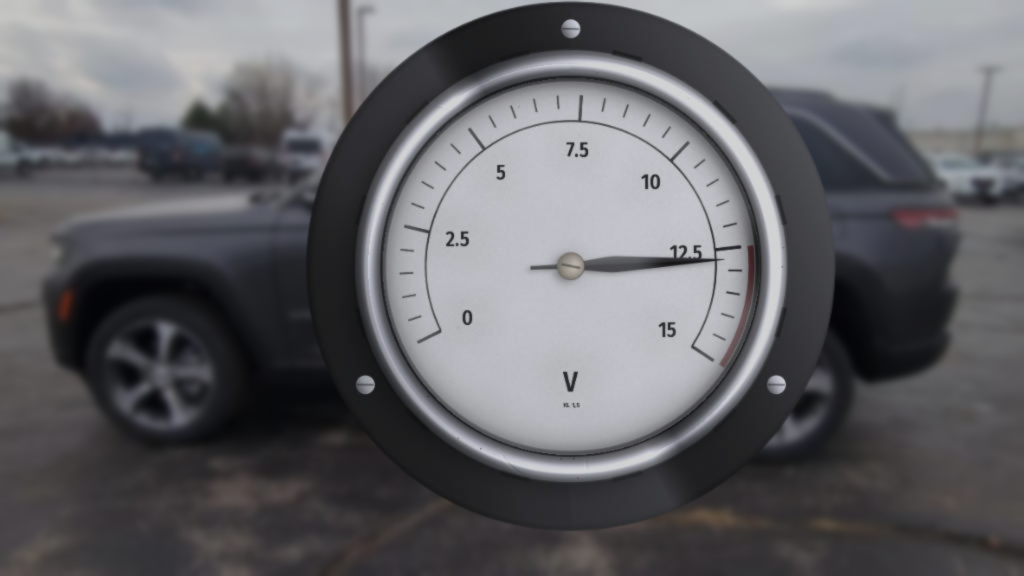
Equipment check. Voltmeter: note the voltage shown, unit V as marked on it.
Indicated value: 12.75 V
